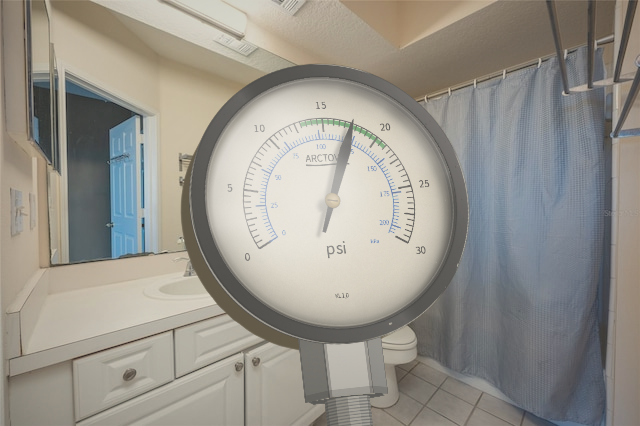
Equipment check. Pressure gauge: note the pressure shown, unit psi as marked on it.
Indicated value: 17.5 psi
